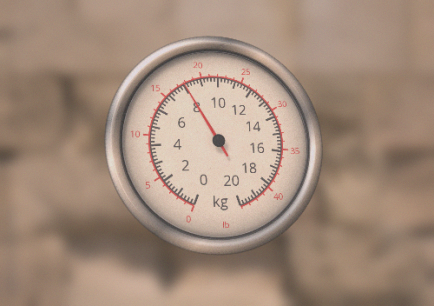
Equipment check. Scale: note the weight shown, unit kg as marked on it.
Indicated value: 8 kg
